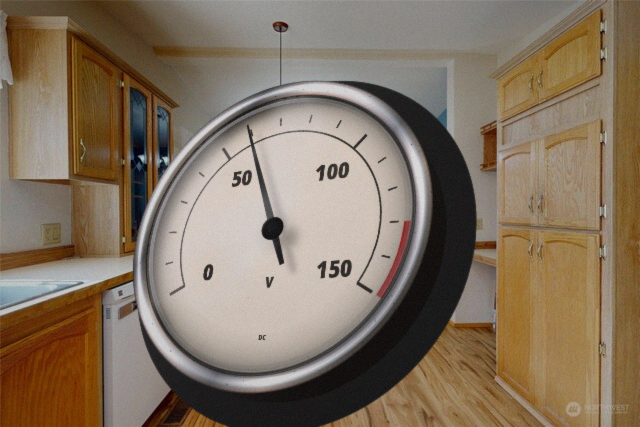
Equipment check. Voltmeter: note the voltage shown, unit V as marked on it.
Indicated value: 60 V
